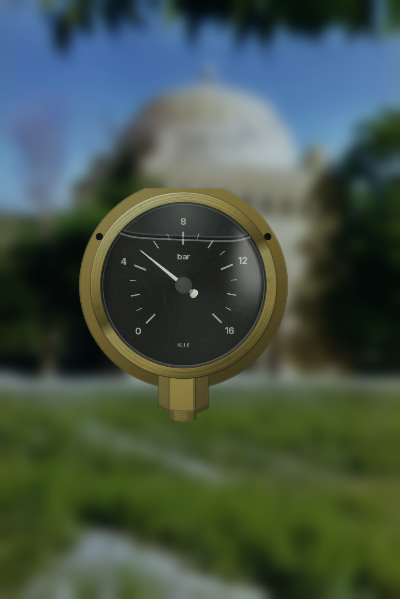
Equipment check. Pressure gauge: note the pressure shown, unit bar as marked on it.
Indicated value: 5 bar
